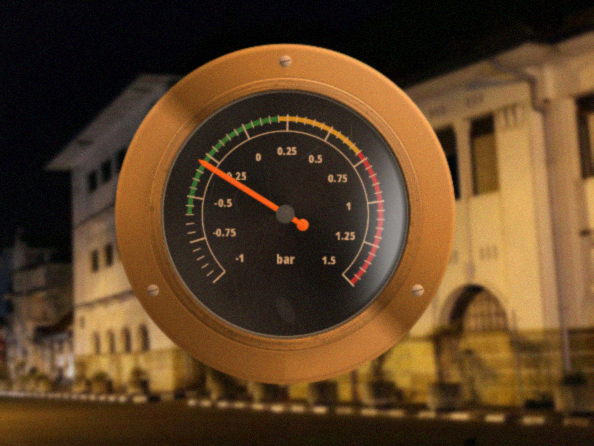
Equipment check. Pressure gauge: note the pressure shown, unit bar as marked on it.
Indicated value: -0.3 bar
